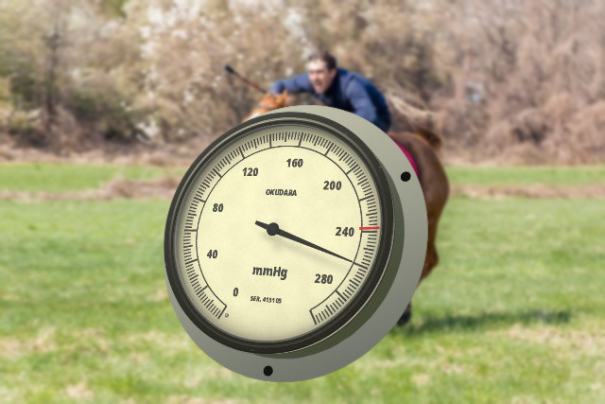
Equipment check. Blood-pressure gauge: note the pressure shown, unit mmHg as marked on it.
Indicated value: 260 mmHg
